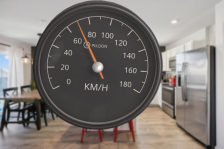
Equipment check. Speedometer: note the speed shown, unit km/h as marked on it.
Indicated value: 70 km/h
